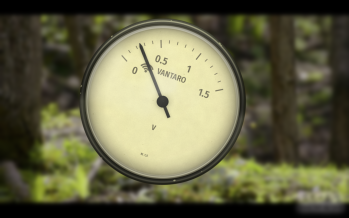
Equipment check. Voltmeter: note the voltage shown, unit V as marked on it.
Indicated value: 0.25 V
